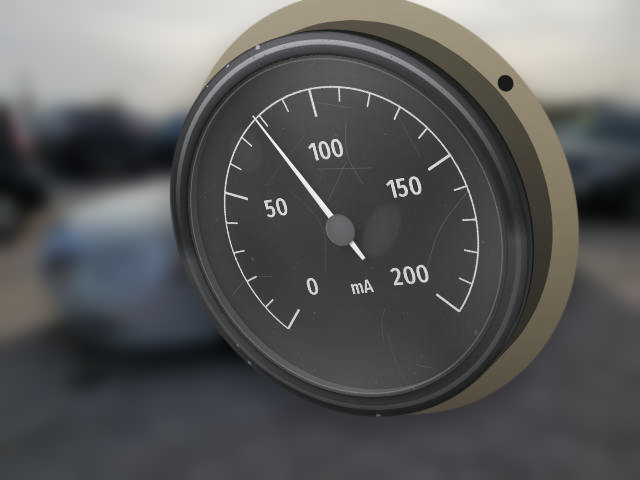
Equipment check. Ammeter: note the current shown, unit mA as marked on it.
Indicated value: 80 mA
